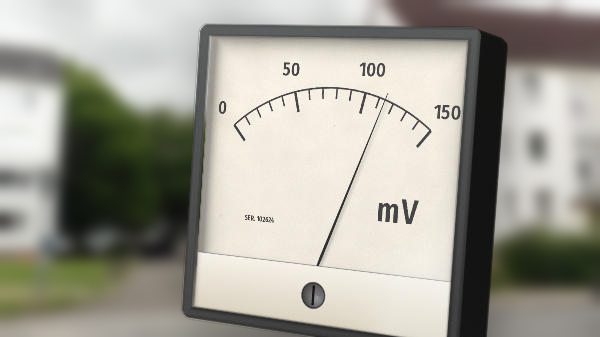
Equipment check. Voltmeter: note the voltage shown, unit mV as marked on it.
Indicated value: 115 mV
